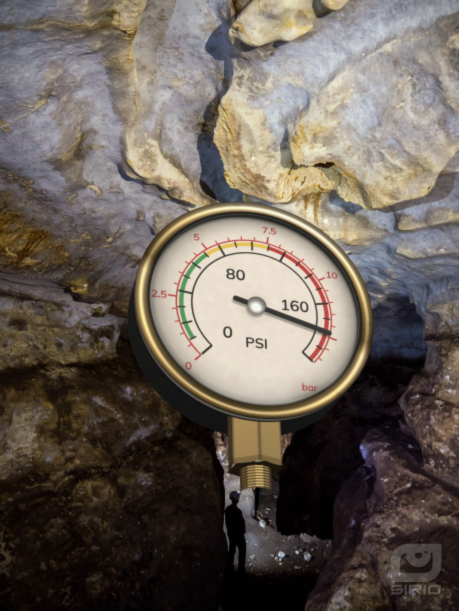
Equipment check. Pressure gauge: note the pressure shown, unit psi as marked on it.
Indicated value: 180 psi
